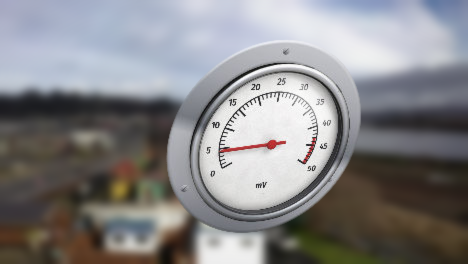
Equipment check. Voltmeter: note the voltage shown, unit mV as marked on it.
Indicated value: 5 mV
